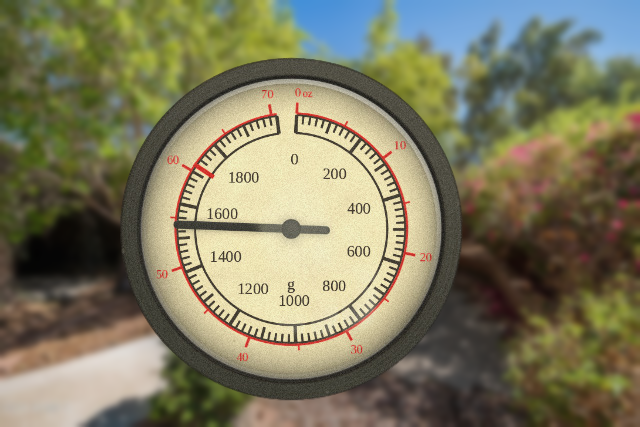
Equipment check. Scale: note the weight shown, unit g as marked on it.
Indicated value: 1540 g
